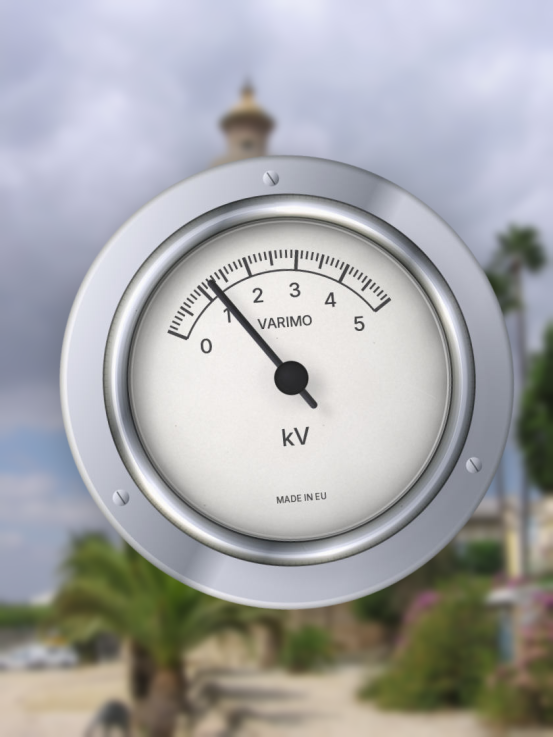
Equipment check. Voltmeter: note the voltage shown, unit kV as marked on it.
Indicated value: 1.2 kV
